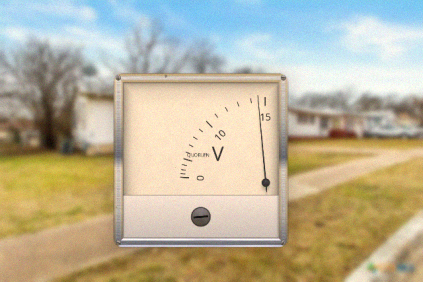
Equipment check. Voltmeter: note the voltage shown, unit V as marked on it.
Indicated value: 14.5 V
